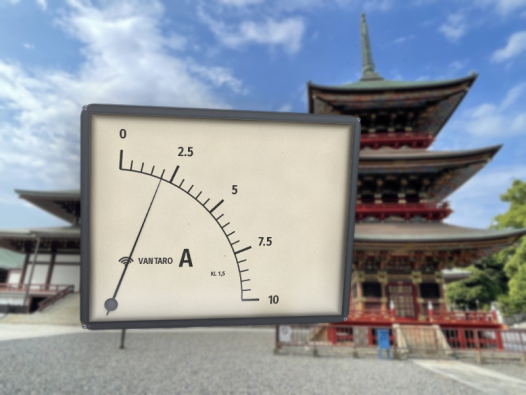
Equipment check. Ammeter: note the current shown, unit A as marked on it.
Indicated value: 2 A
